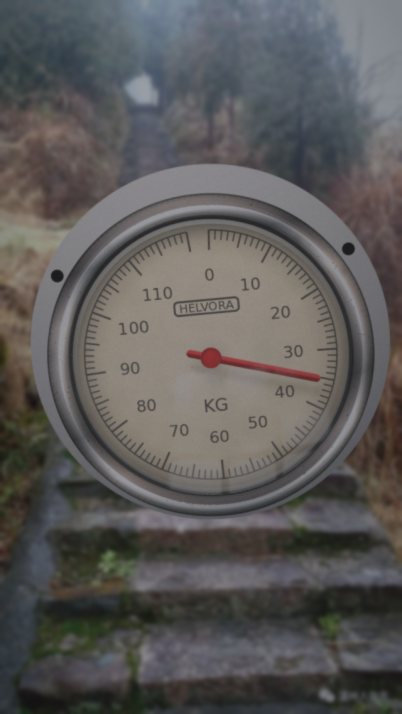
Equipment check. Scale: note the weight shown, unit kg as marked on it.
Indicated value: 35 kg
